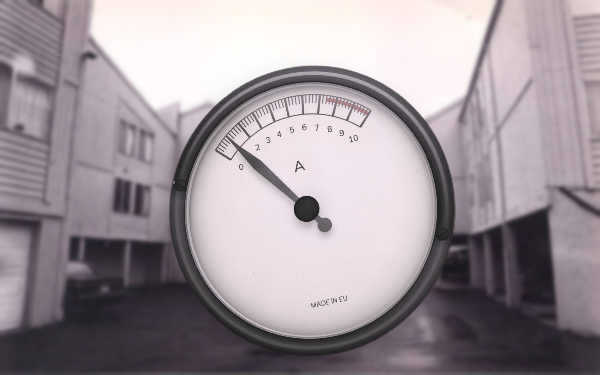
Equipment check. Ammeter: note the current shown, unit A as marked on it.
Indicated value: 1 A
